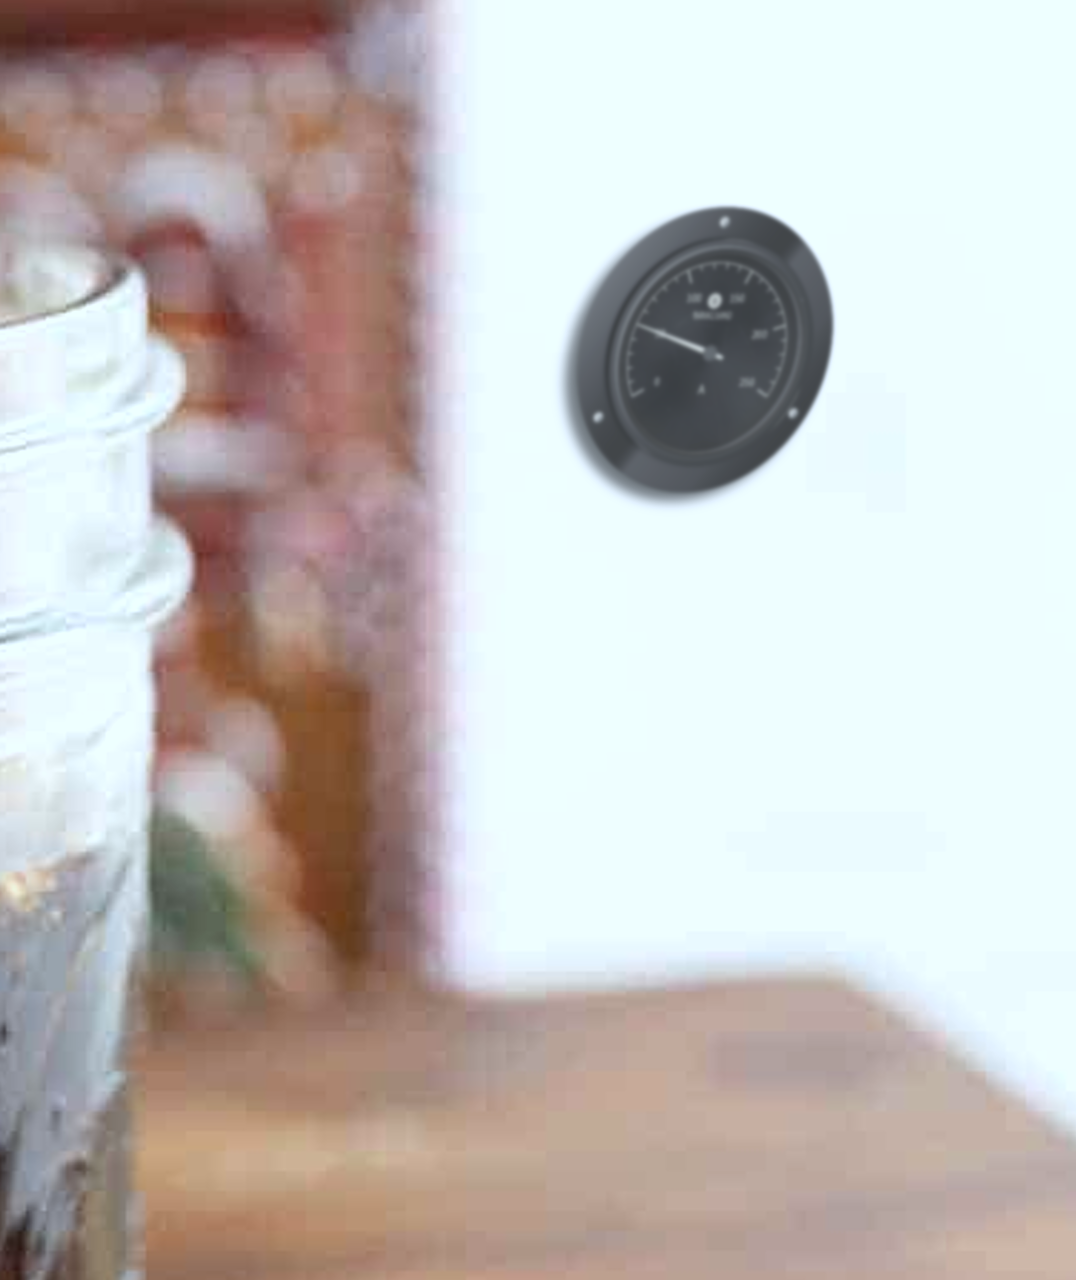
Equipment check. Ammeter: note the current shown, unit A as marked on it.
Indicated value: 50 A
